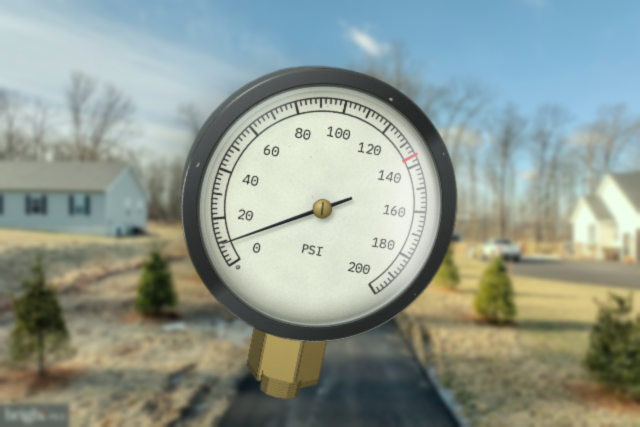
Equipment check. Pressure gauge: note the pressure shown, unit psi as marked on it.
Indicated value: 10 psi
